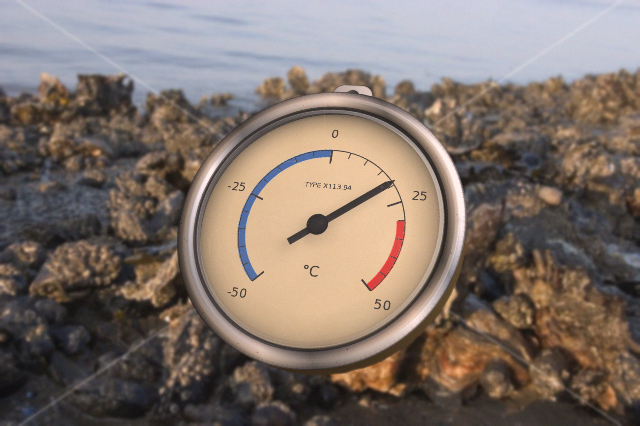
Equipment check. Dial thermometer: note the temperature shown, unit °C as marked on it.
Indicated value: 20 °C
